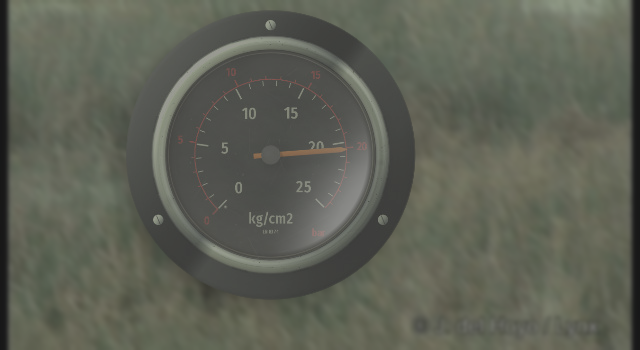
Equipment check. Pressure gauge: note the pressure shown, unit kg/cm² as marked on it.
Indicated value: 20.5 kg/cm²
